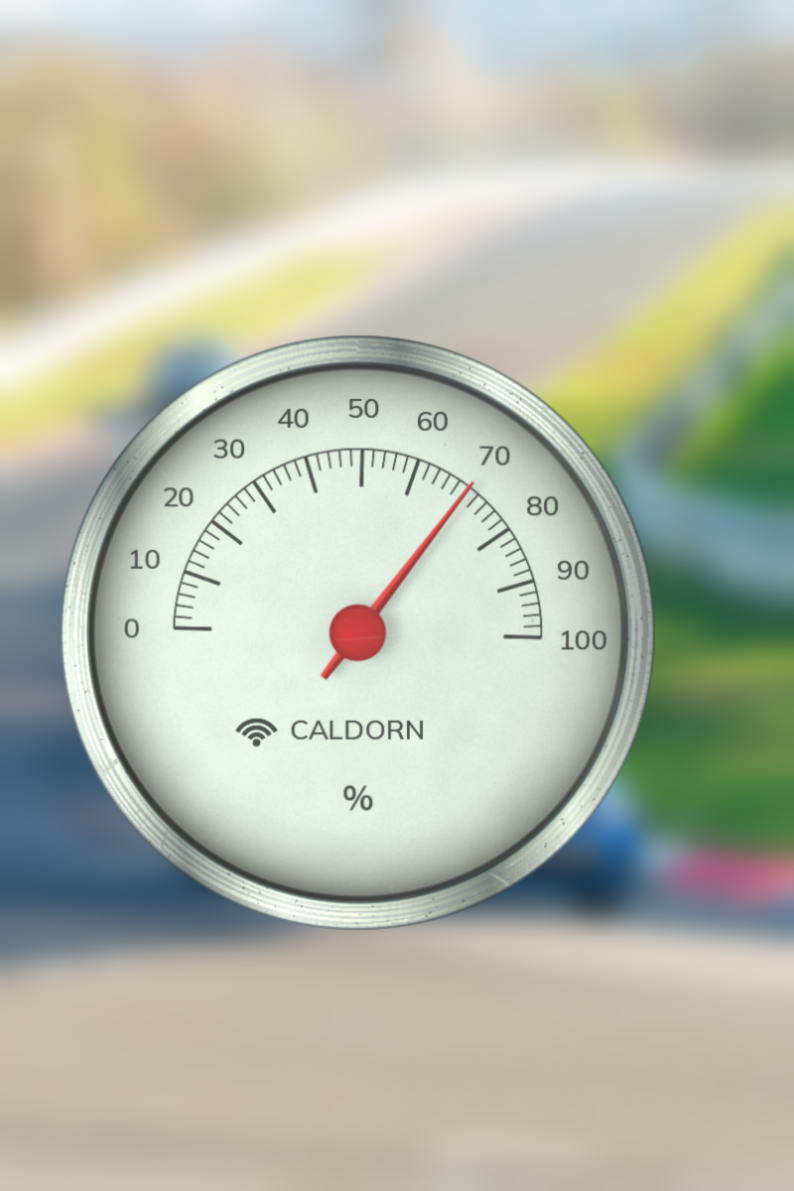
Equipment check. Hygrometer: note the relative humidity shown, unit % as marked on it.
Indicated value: 70 %
